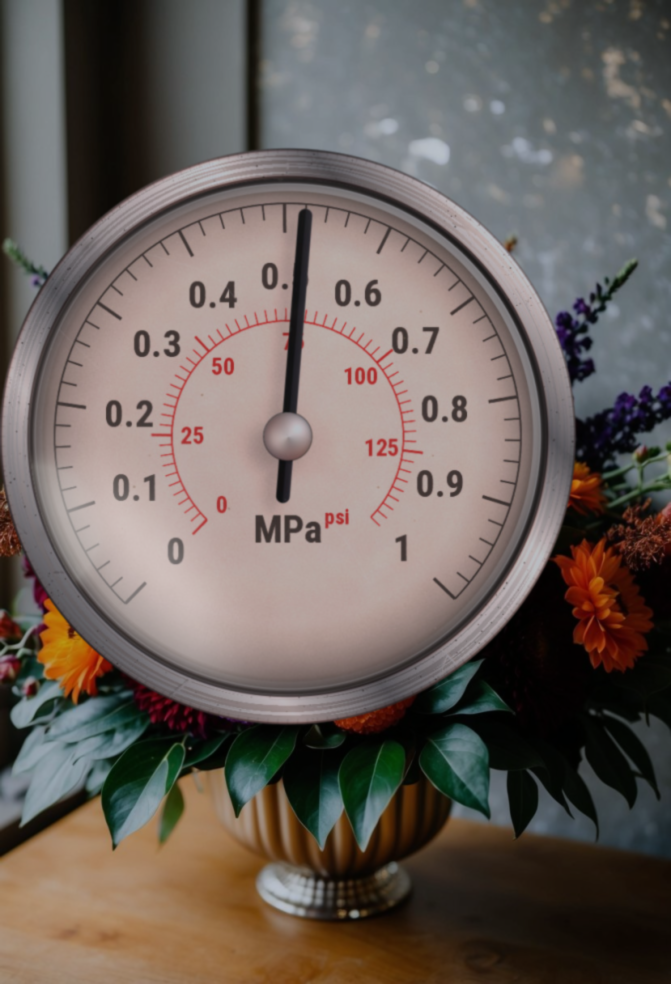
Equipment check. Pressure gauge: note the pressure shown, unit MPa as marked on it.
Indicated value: 0.52 MPa
